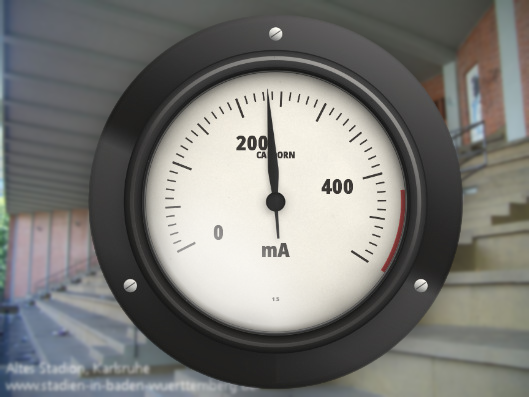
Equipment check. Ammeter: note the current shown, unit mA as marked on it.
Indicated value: 235 mA
